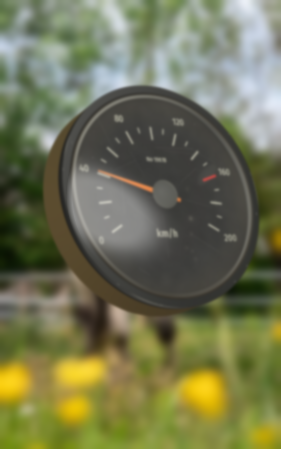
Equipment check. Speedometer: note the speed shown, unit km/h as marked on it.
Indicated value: 40 km/h
